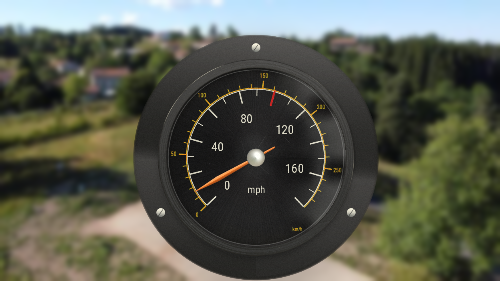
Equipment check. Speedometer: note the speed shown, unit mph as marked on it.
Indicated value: 10 mph
